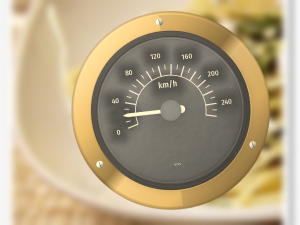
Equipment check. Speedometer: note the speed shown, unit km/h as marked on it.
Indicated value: 20 km/h
